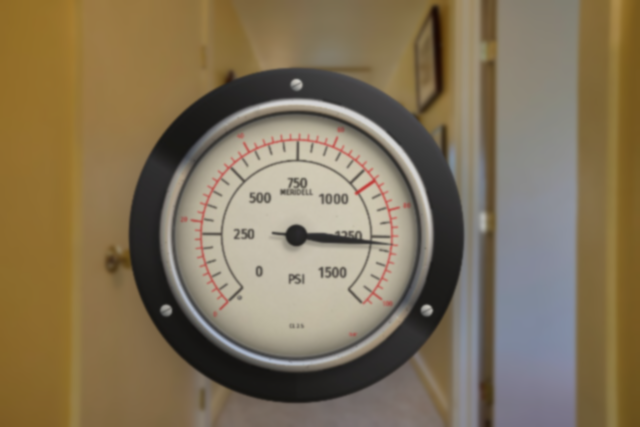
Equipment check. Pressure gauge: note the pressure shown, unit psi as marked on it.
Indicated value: 1275 psi
